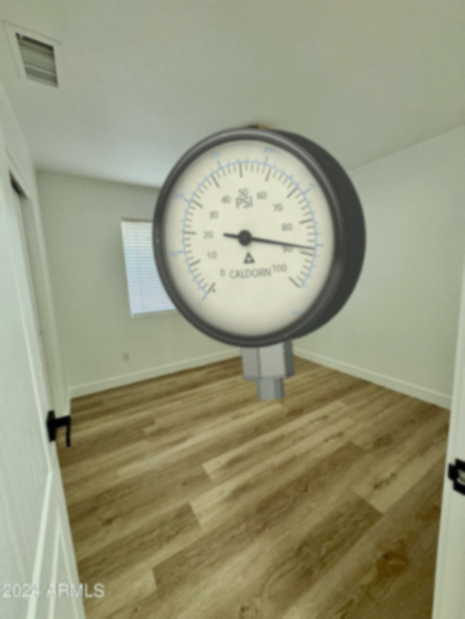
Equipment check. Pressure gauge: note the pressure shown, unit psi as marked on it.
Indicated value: 88 psi
